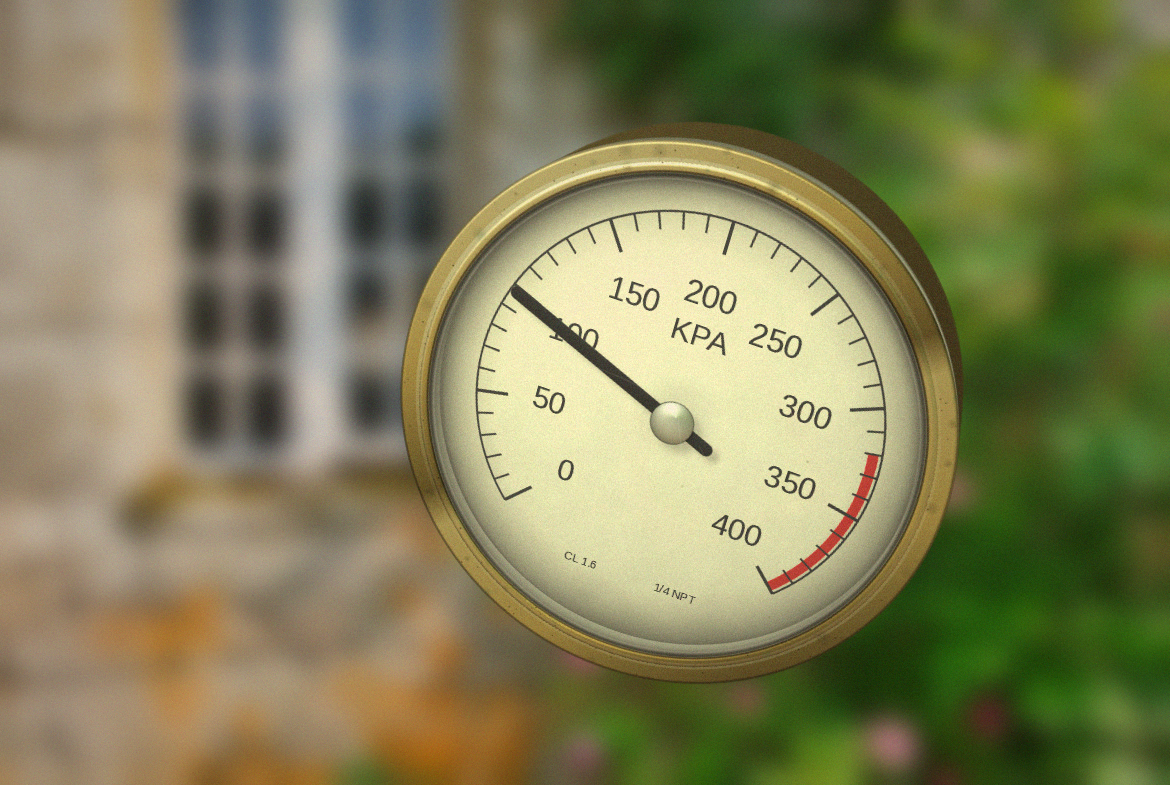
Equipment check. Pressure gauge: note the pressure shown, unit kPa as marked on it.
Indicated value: 100 kPa
